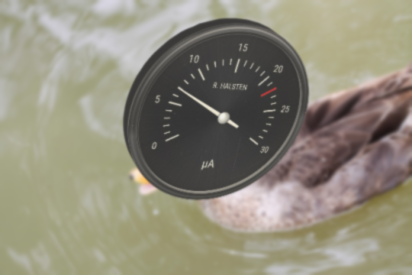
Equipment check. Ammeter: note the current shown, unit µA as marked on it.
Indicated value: 7 µA
